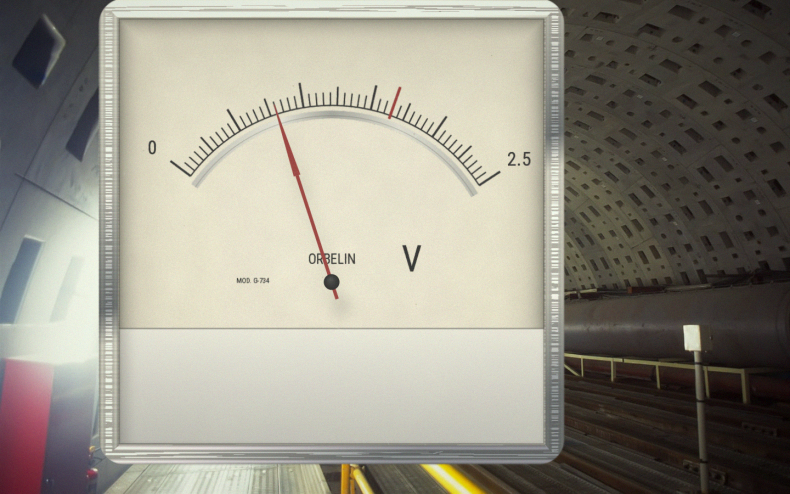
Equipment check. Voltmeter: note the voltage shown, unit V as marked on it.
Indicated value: 0.8 V
